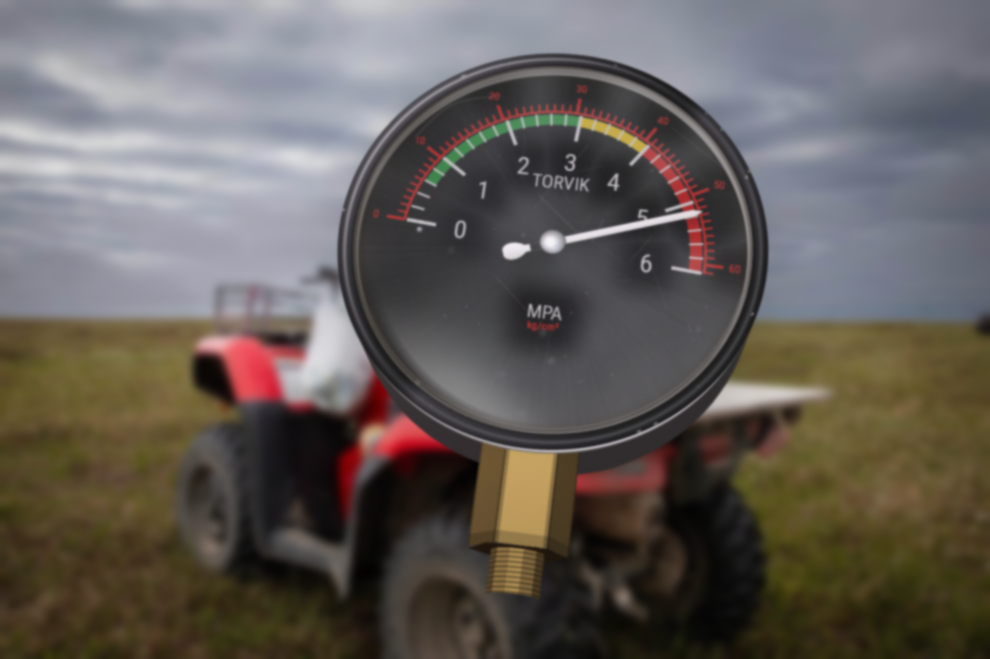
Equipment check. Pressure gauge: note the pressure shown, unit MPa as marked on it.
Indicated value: 5.2 MPa
